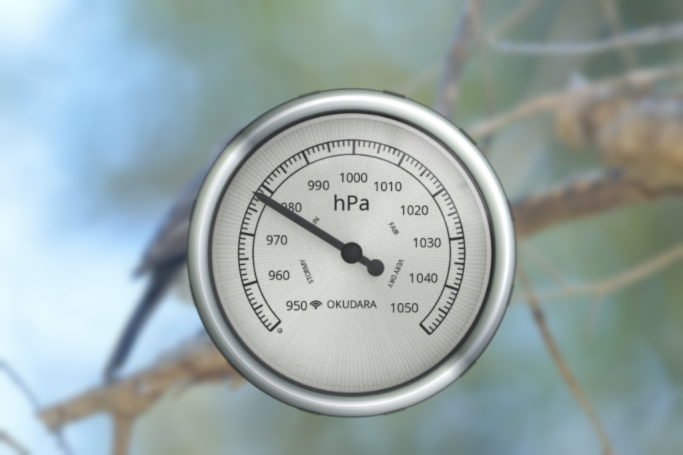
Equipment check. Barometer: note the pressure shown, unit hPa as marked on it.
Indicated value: 978 hPa
